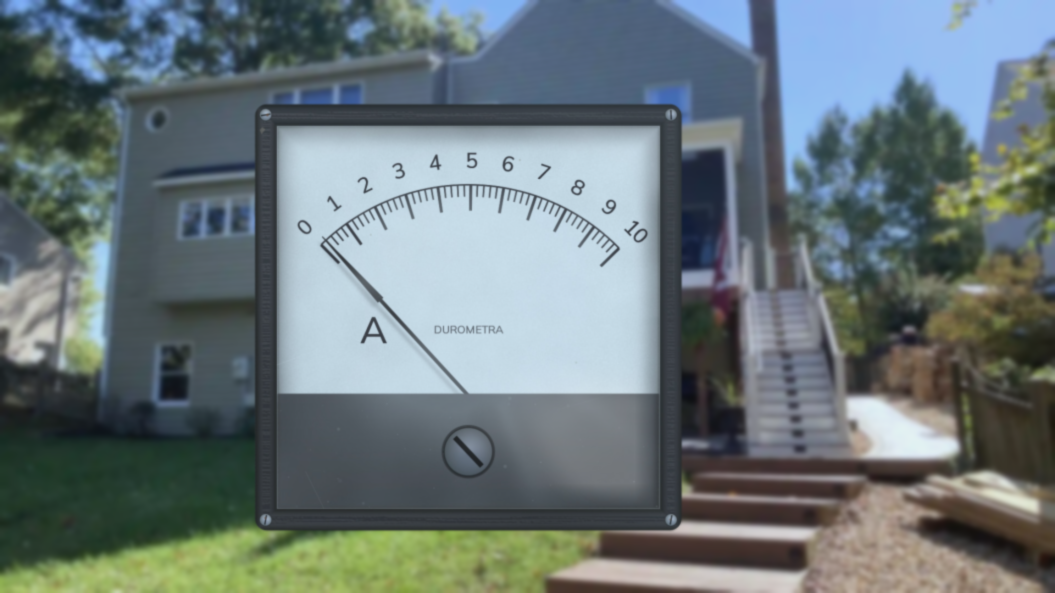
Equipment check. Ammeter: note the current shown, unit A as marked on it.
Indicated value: 0.2 A
